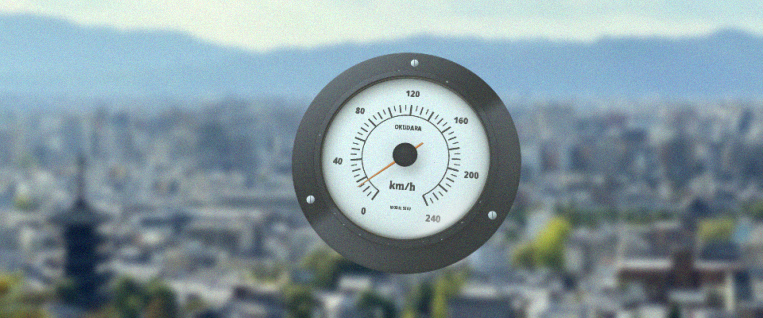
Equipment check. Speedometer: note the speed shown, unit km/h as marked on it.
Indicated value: 15 km/h
